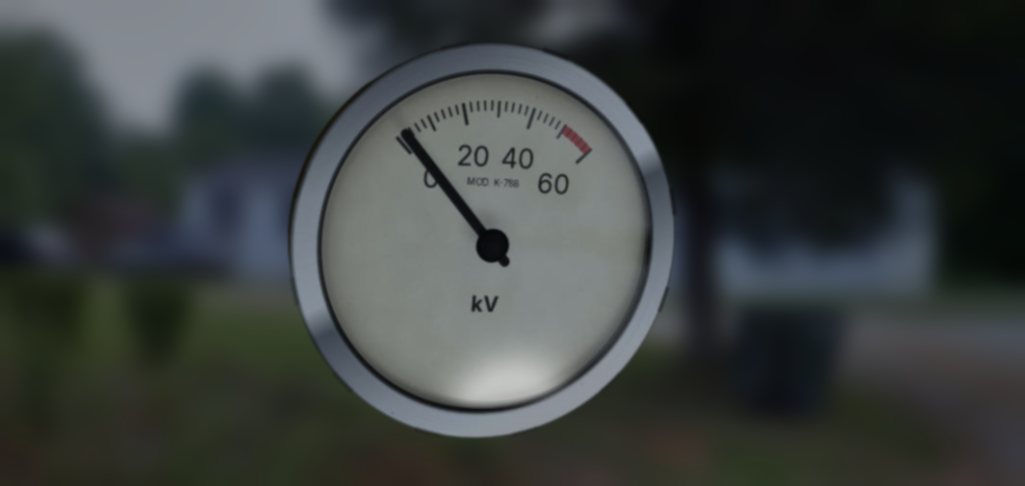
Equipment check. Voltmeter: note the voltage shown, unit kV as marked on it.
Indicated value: 2 kV
